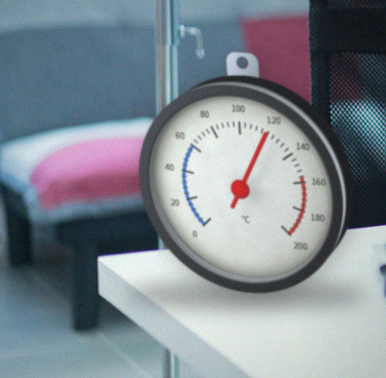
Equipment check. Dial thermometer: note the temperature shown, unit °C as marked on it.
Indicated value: 120 °C
